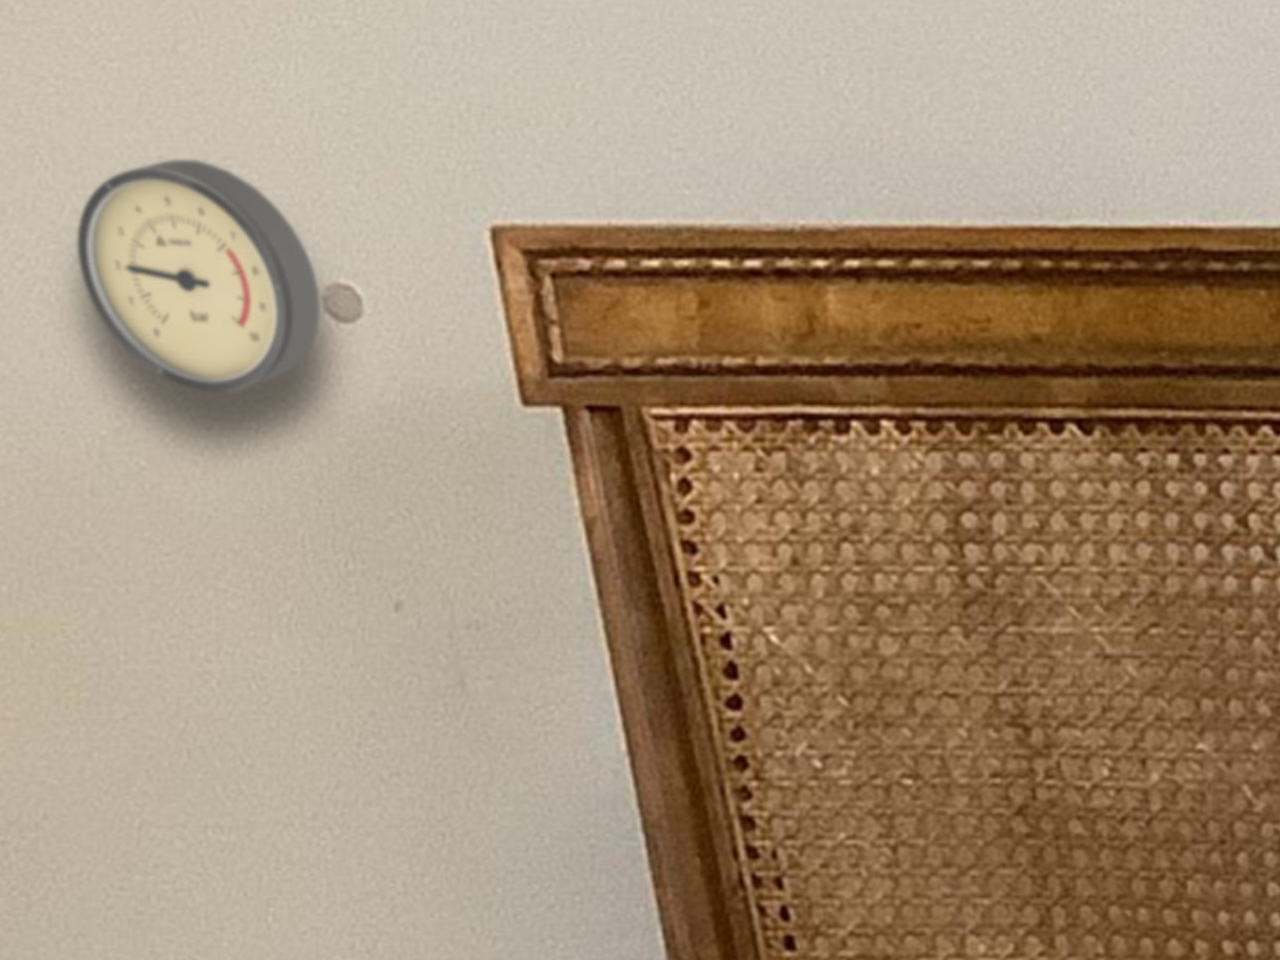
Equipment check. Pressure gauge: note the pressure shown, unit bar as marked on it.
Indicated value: 2 bar
